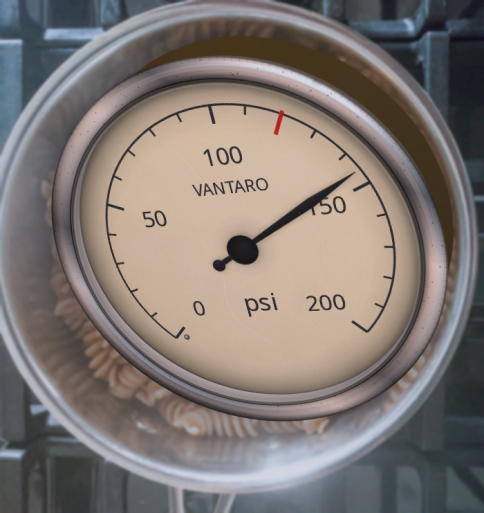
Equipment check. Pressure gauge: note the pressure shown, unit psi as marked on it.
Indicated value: 145 psi
